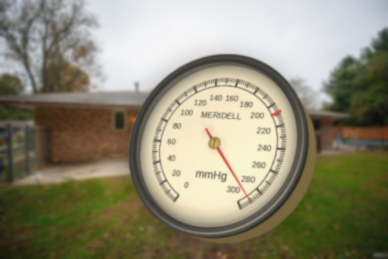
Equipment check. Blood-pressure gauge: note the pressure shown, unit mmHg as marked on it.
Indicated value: 290 mmHg
